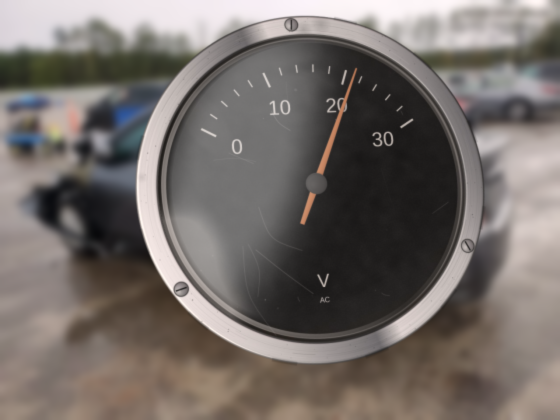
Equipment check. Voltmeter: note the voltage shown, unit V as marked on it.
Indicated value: 21 V
